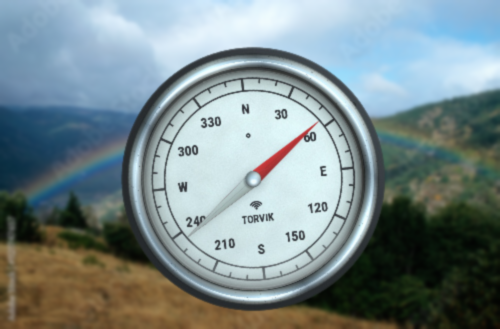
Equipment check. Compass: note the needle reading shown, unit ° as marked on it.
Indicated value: 55 °
